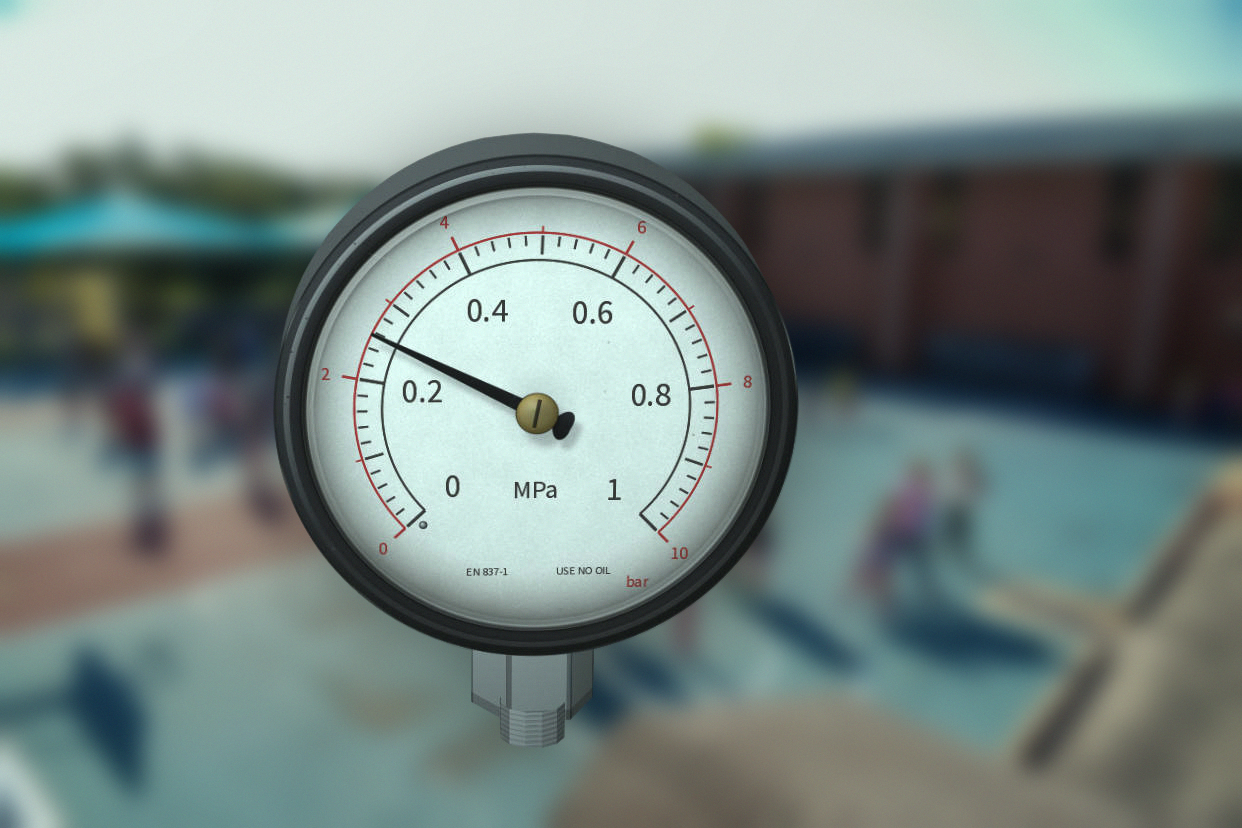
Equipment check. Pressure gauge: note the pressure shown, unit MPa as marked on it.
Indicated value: 0.26 MPa
